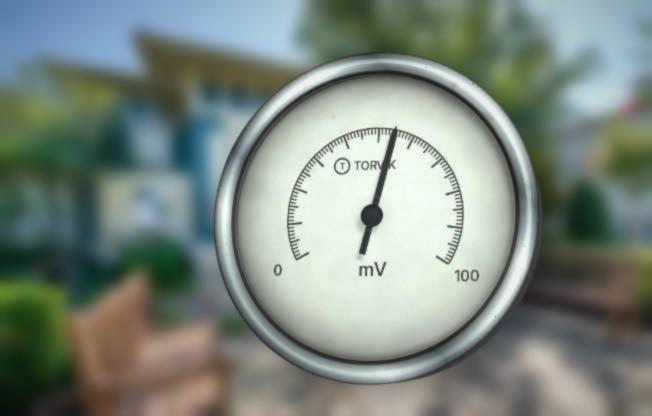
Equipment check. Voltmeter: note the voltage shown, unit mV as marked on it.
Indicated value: 55 mV
